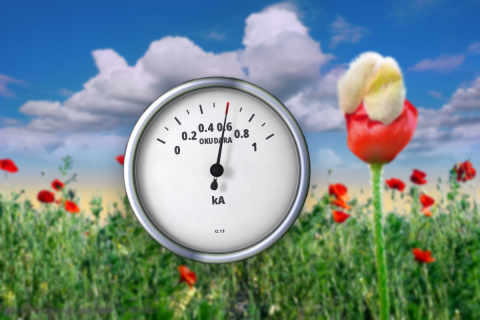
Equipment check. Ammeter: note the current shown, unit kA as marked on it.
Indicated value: 0.6 kA
